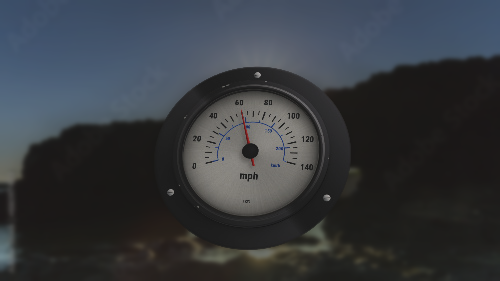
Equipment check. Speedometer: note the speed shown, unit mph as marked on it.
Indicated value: 60 mph
